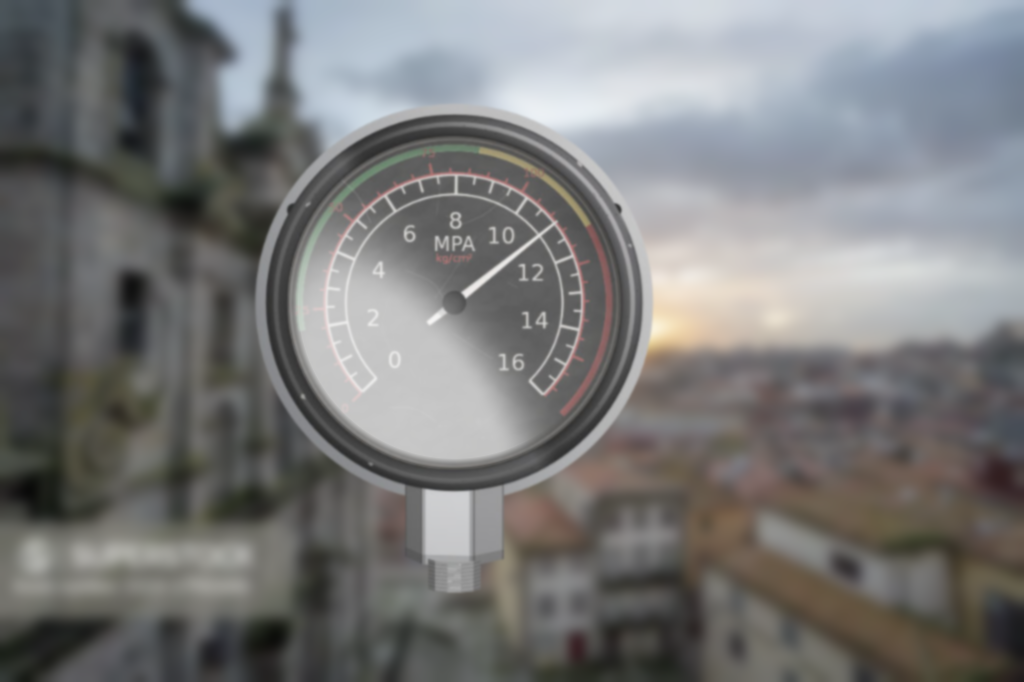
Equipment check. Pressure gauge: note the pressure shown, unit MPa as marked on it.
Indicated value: 11 MPa
